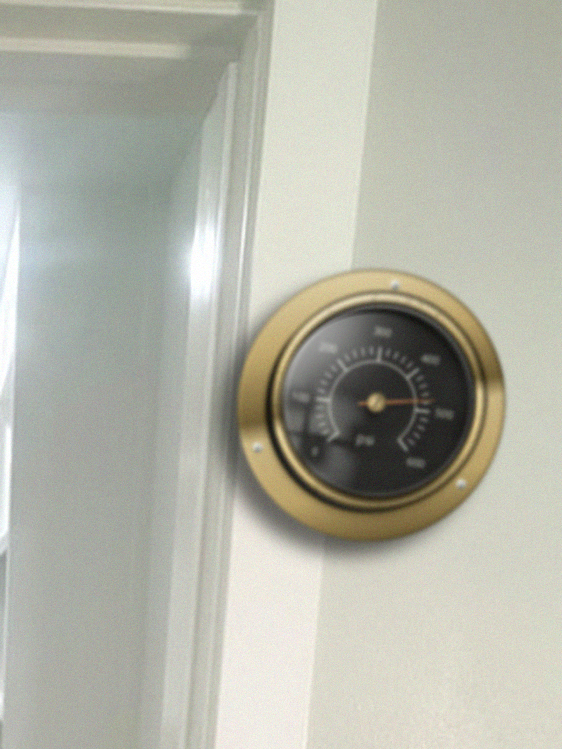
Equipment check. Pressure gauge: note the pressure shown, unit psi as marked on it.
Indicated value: 480 psi
